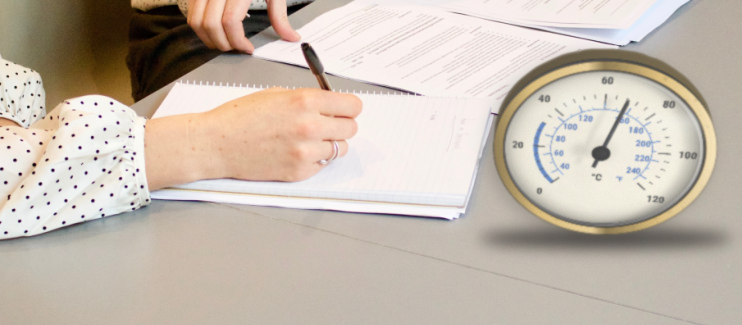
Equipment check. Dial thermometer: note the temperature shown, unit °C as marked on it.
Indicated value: 68 °C
